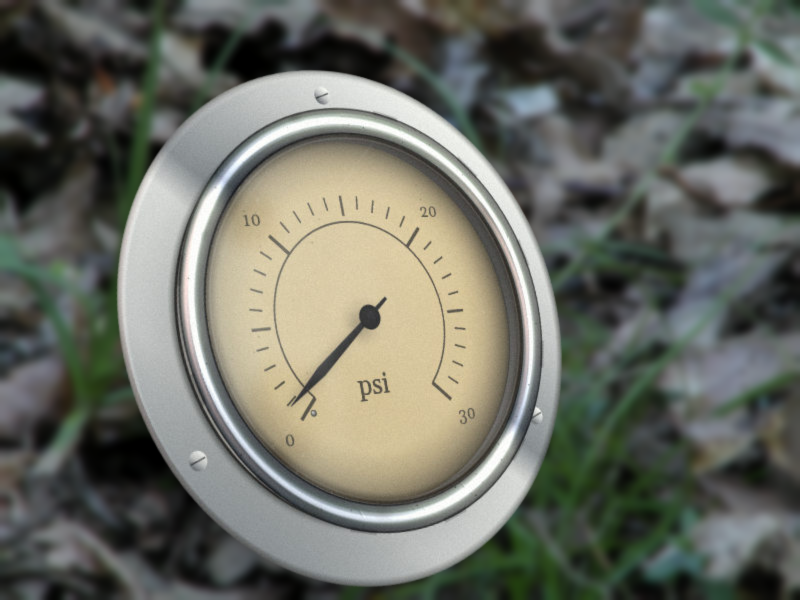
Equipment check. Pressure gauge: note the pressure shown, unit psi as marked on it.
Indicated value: 1 psi
